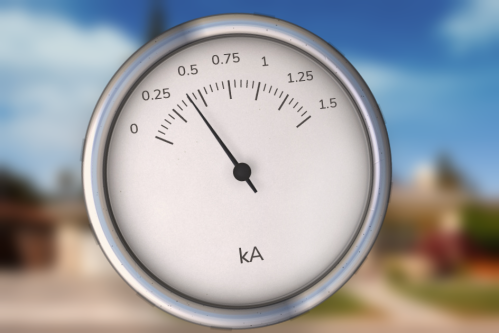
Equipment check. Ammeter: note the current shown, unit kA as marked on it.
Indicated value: 0.4 kA
